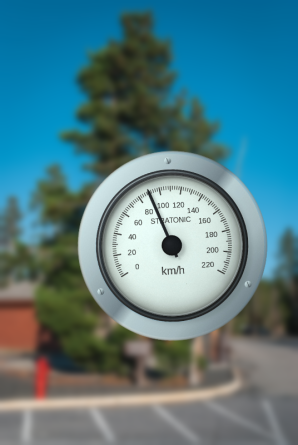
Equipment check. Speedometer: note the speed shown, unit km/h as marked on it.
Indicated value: 90 km/h
